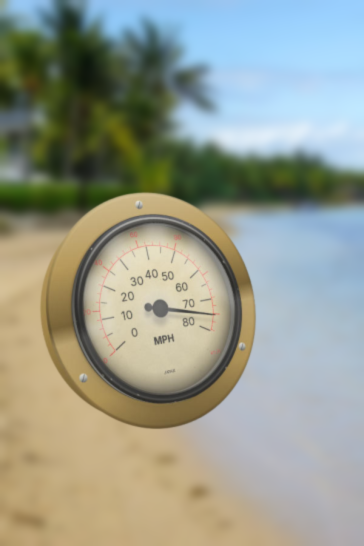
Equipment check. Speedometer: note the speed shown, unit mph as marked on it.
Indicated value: 75 mph
